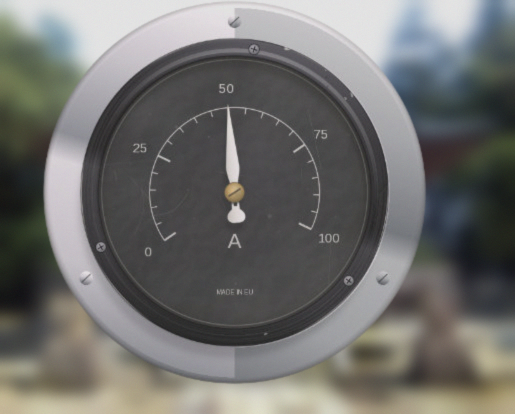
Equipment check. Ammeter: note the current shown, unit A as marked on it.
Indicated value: 50 A
